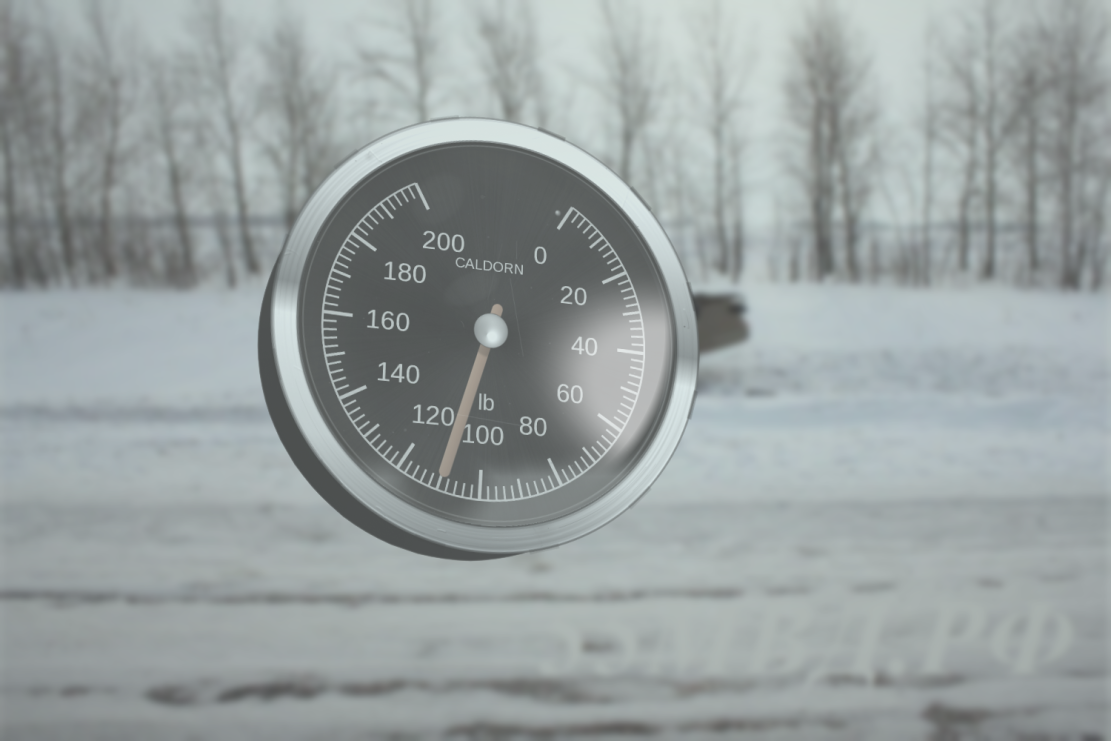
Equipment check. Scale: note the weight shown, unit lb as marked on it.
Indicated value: 110 lb
